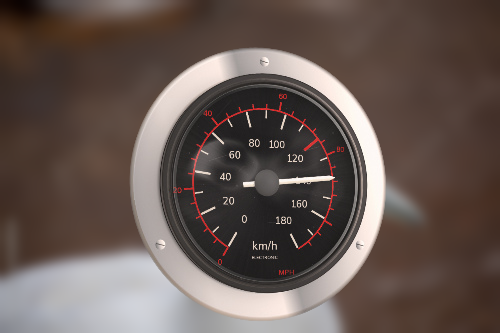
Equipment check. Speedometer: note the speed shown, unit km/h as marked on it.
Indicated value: 140 km/h
